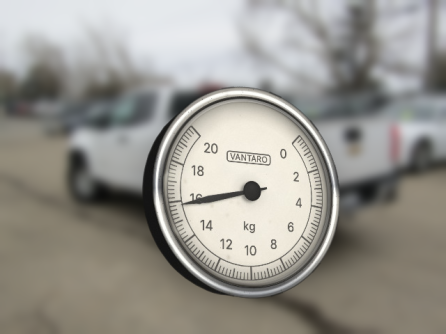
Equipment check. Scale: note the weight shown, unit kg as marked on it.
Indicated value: 15.8 kg
